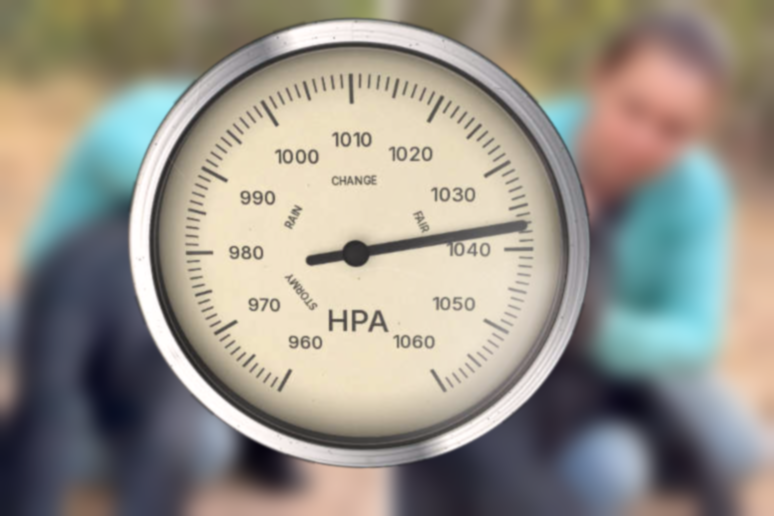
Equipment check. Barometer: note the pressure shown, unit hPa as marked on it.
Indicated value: 1037 hPa
